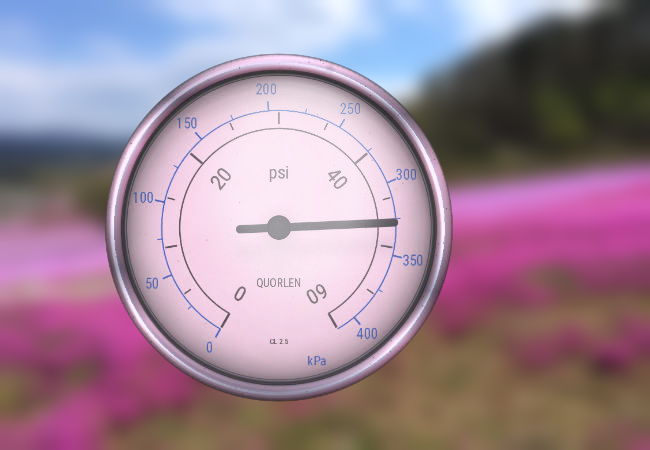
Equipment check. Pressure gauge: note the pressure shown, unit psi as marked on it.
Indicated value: 47.5 psi
